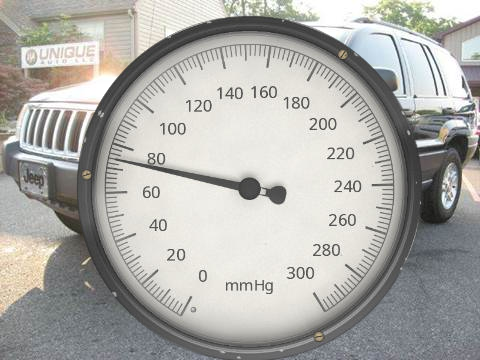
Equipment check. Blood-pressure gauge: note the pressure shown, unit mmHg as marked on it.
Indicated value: 74 mmHg
